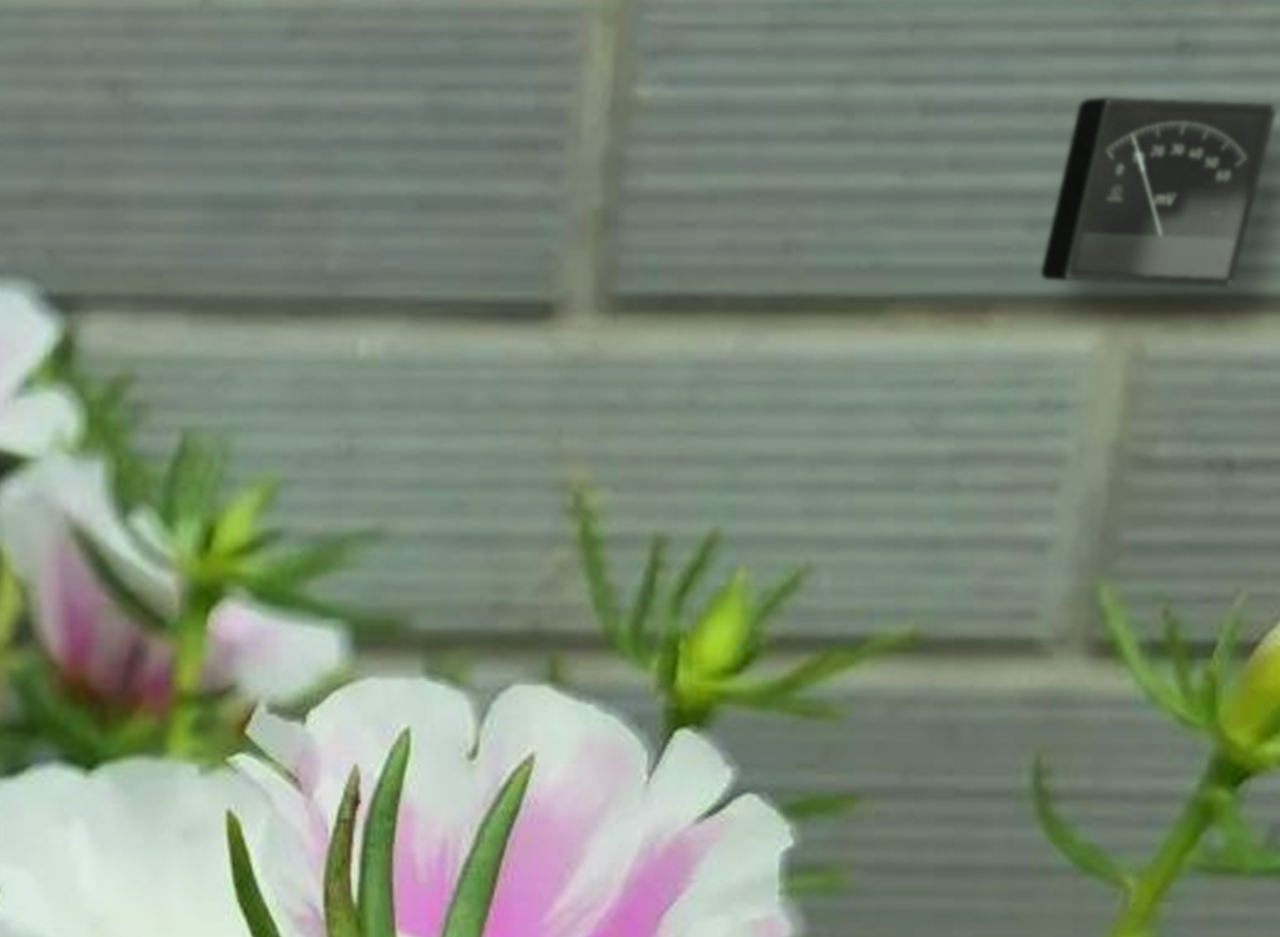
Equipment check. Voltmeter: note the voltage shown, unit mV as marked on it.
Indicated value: 10 mV
